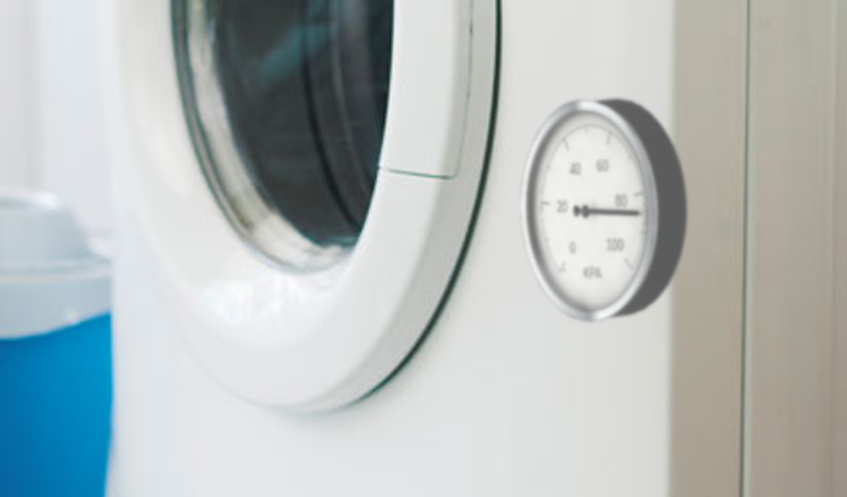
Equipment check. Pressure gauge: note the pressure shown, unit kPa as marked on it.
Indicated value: 85 kPa
